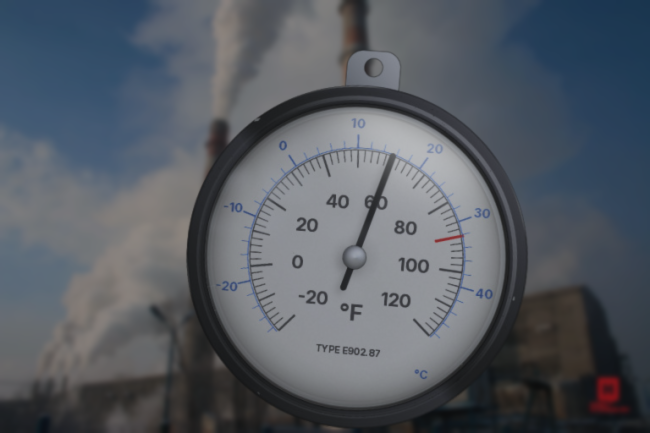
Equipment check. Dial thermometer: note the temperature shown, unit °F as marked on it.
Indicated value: 60 °F
